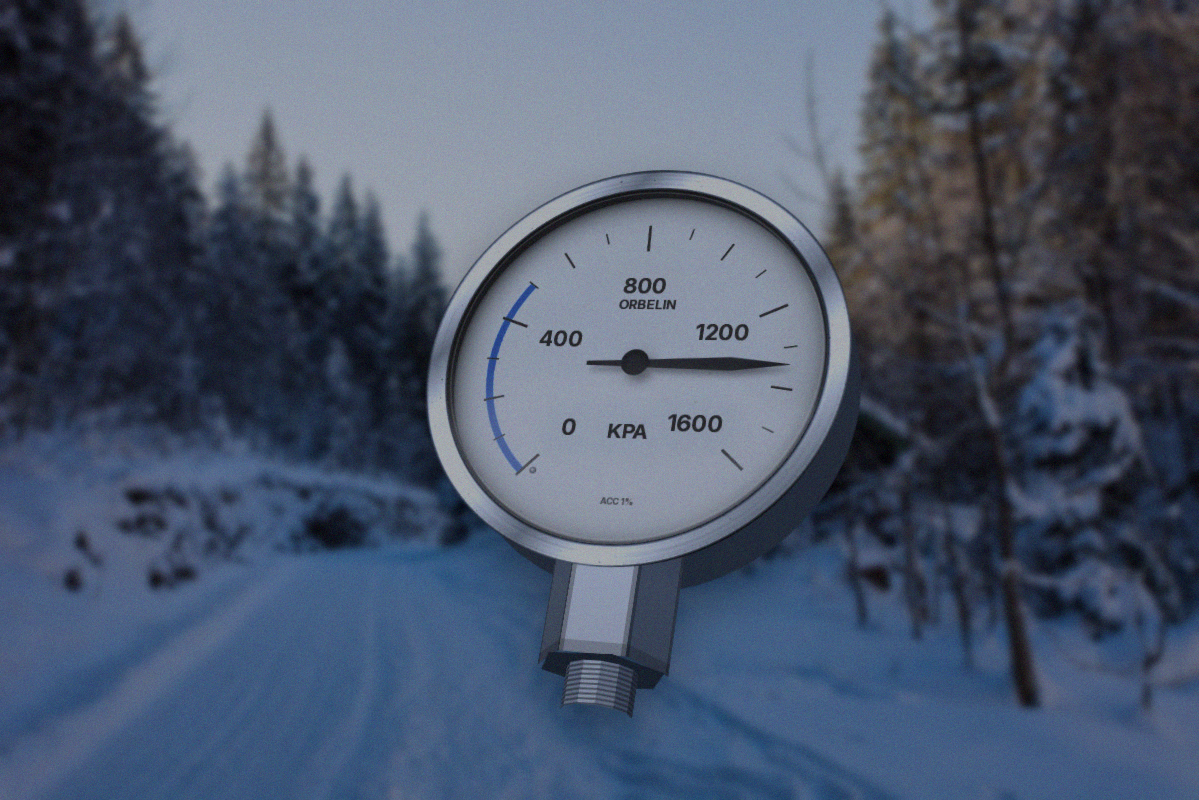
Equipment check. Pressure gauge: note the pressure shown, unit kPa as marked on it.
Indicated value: 1350 kPa
